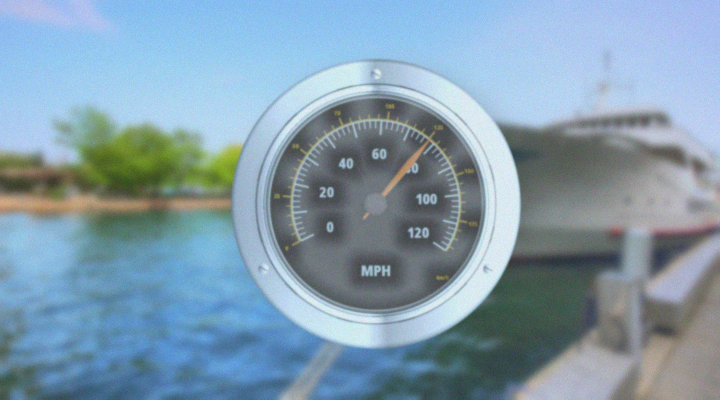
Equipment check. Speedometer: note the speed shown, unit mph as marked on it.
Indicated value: 78 mph
